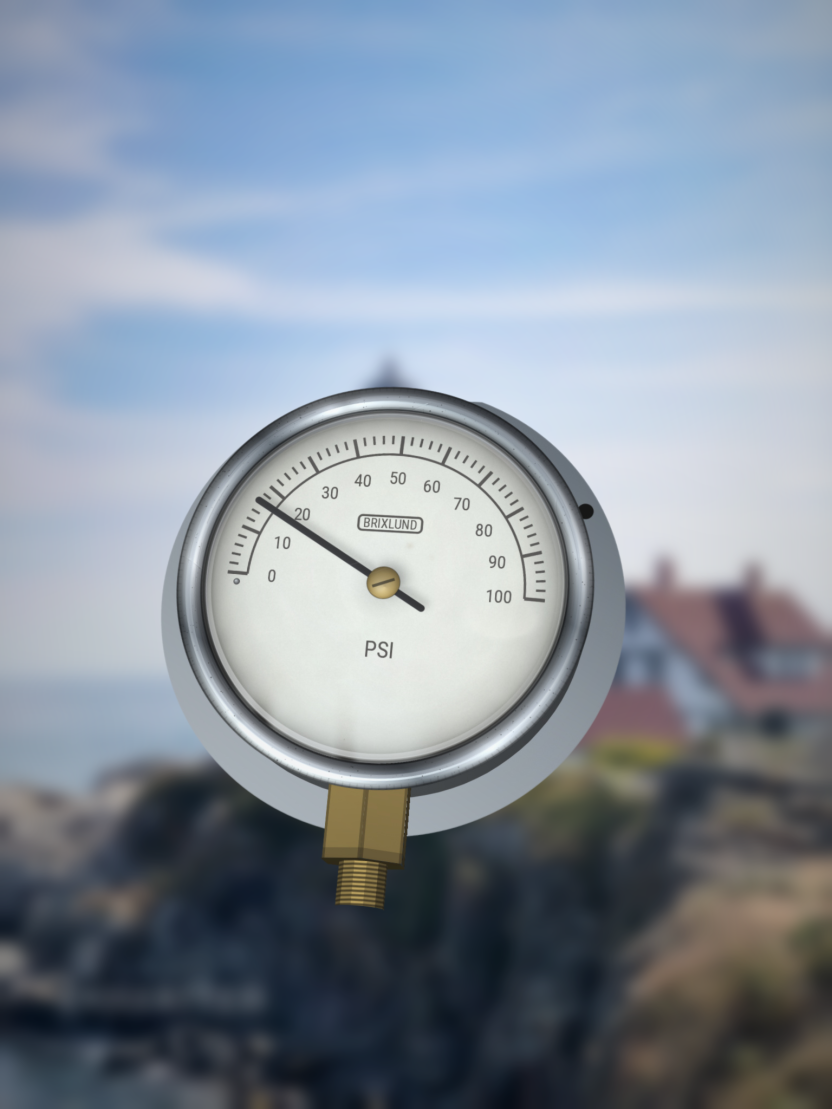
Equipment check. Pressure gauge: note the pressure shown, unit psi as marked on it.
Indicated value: 16 psi
